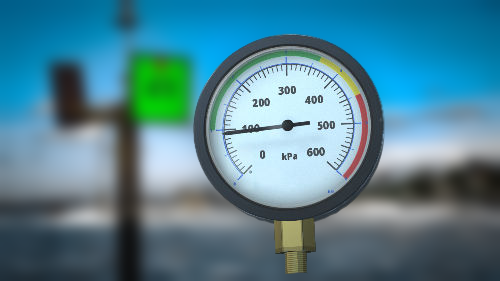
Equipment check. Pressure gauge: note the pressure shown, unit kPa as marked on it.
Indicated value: 90 kPa
